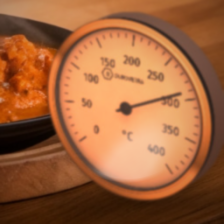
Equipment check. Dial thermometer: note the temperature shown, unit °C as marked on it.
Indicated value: 290 °C
